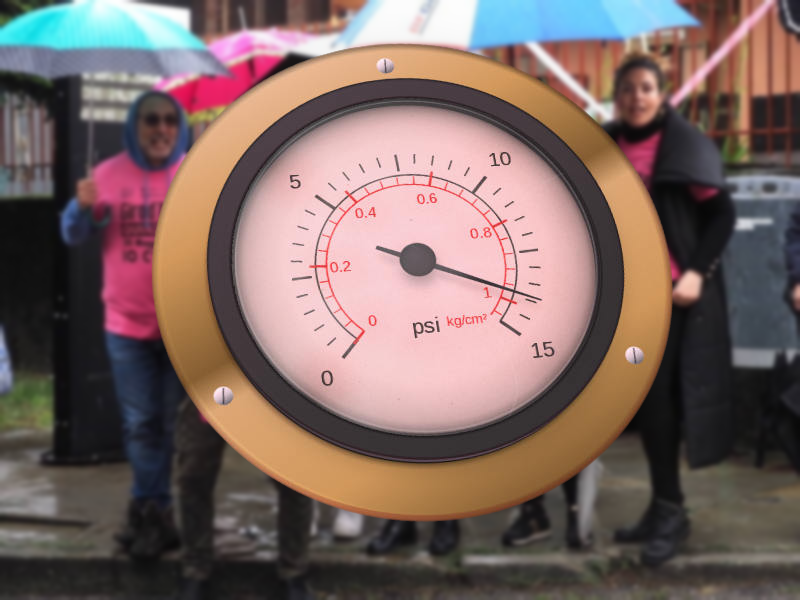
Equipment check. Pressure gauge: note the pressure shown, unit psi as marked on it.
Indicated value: 14 psi
